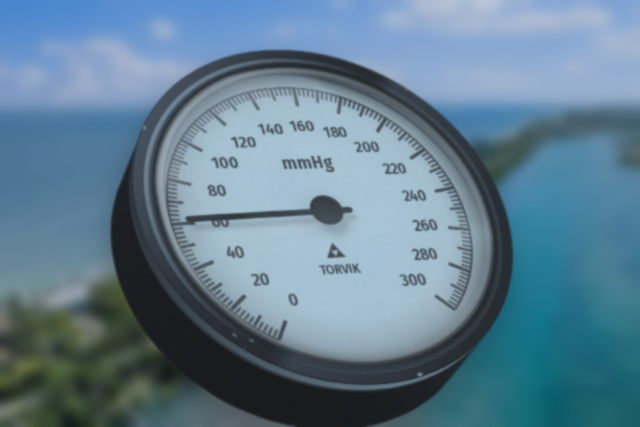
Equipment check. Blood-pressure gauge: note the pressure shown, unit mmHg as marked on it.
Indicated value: 60 mmHg
